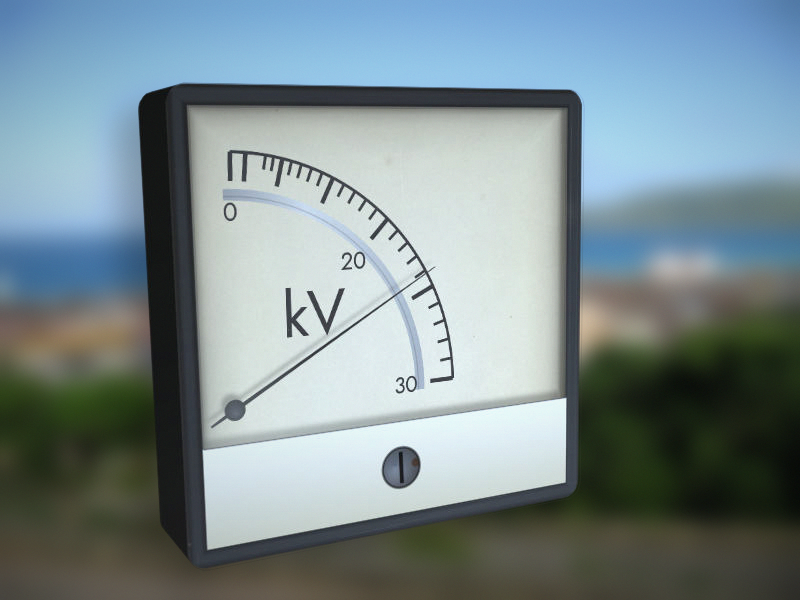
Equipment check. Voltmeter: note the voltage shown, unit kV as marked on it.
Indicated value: 24 kV
